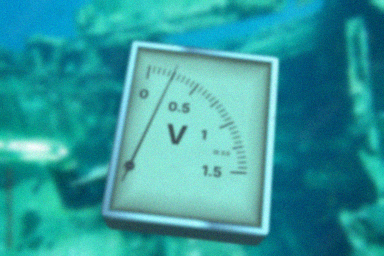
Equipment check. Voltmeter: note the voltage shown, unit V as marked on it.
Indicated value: 0.25 V
